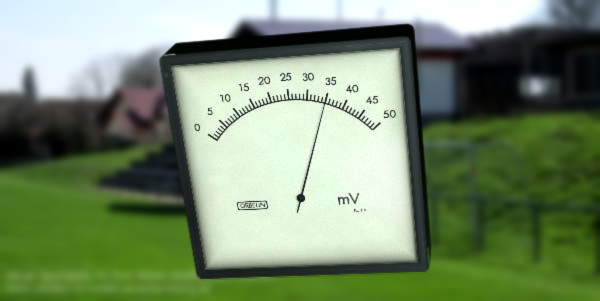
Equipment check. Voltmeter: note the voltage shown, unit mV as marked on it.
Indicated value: 35 mV
